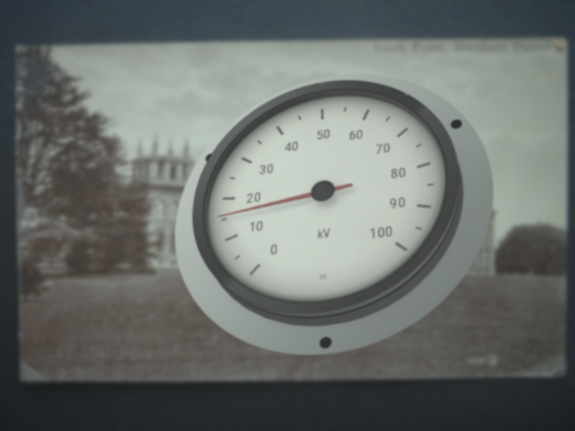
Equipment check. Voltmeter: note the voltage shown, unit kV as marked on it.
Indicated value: 15 kV
